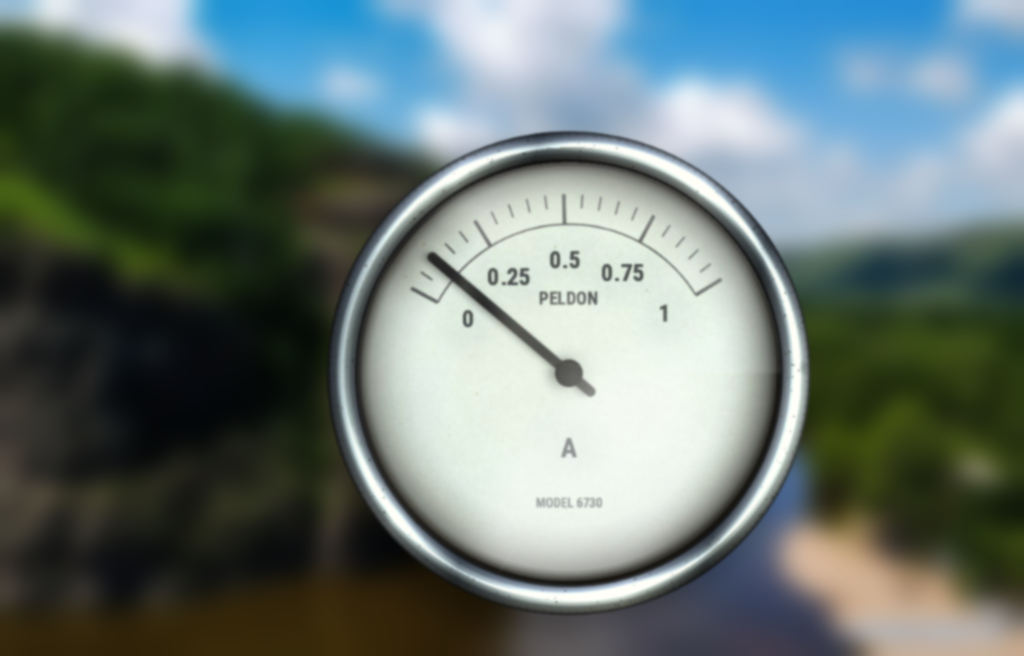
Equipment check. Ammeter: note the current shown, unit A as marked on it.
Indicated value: 0.1 A
